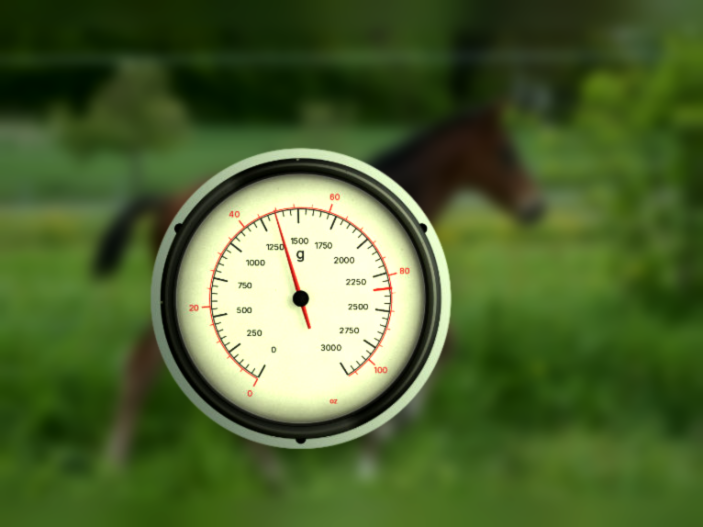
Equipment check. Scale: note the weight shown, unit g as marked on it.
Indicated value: 1350 g
